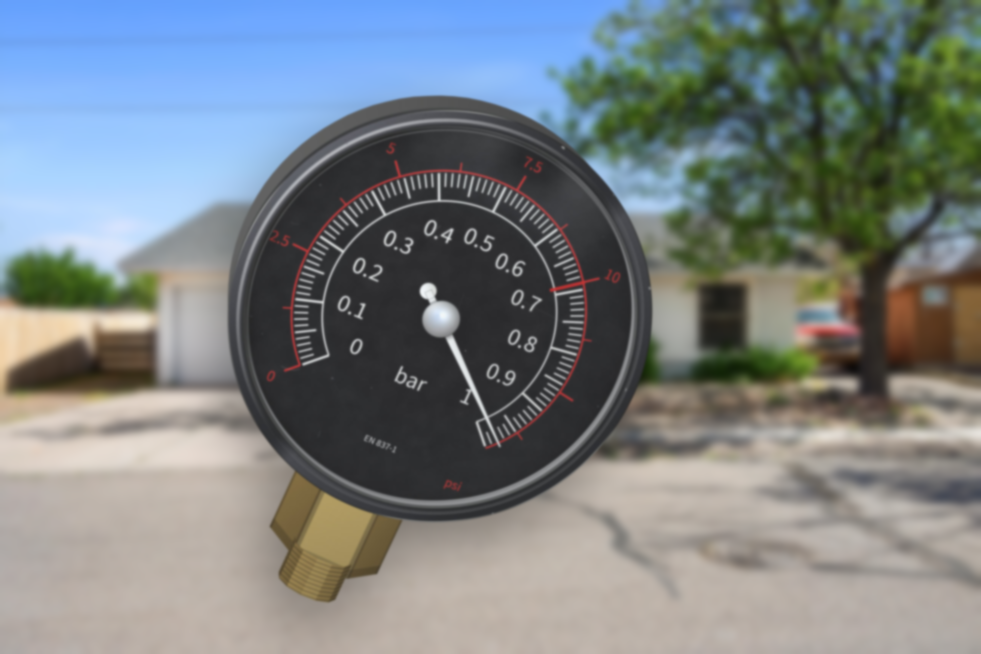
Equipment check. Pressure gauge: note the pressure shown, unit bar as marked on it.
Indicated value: 0.98 bar
